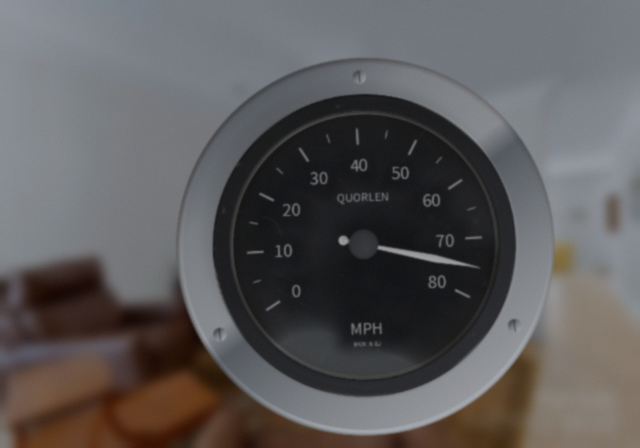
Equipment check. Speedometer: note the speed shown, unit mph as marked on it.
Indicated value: 75 mph
